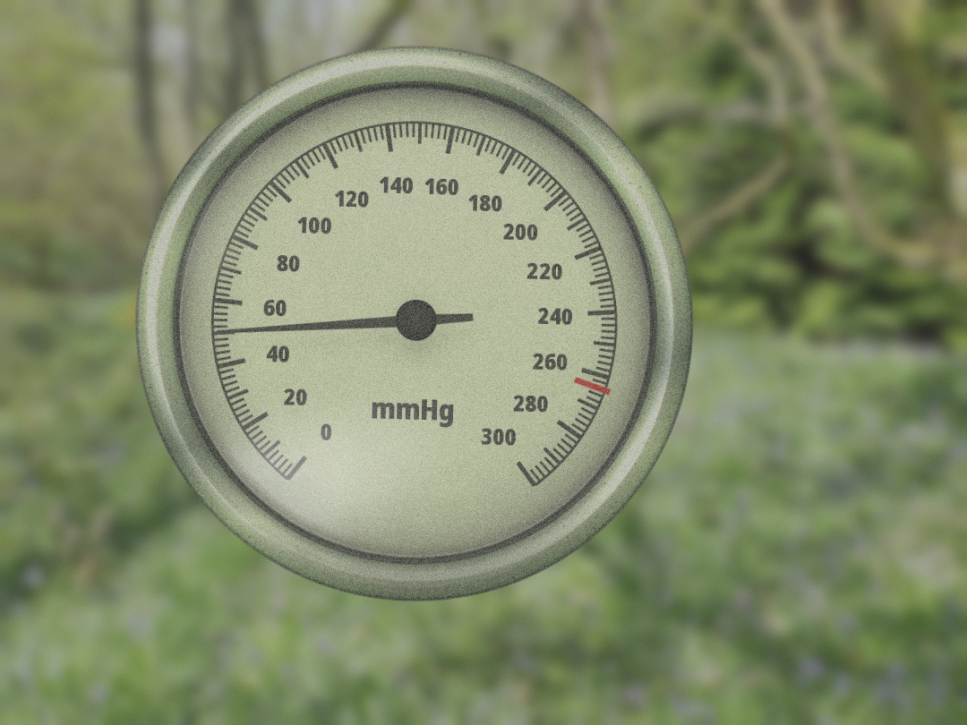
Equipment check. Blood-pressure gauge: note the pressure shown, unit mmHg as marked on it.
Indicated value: 50 mmHg
